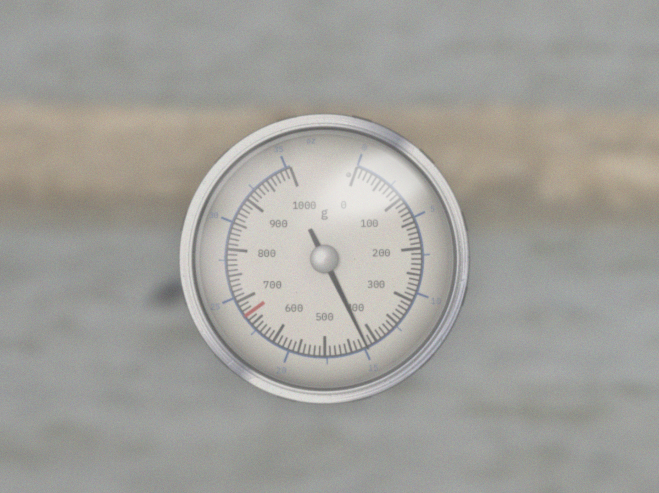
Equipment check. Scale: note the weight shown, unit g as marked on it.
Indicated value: 420 g
